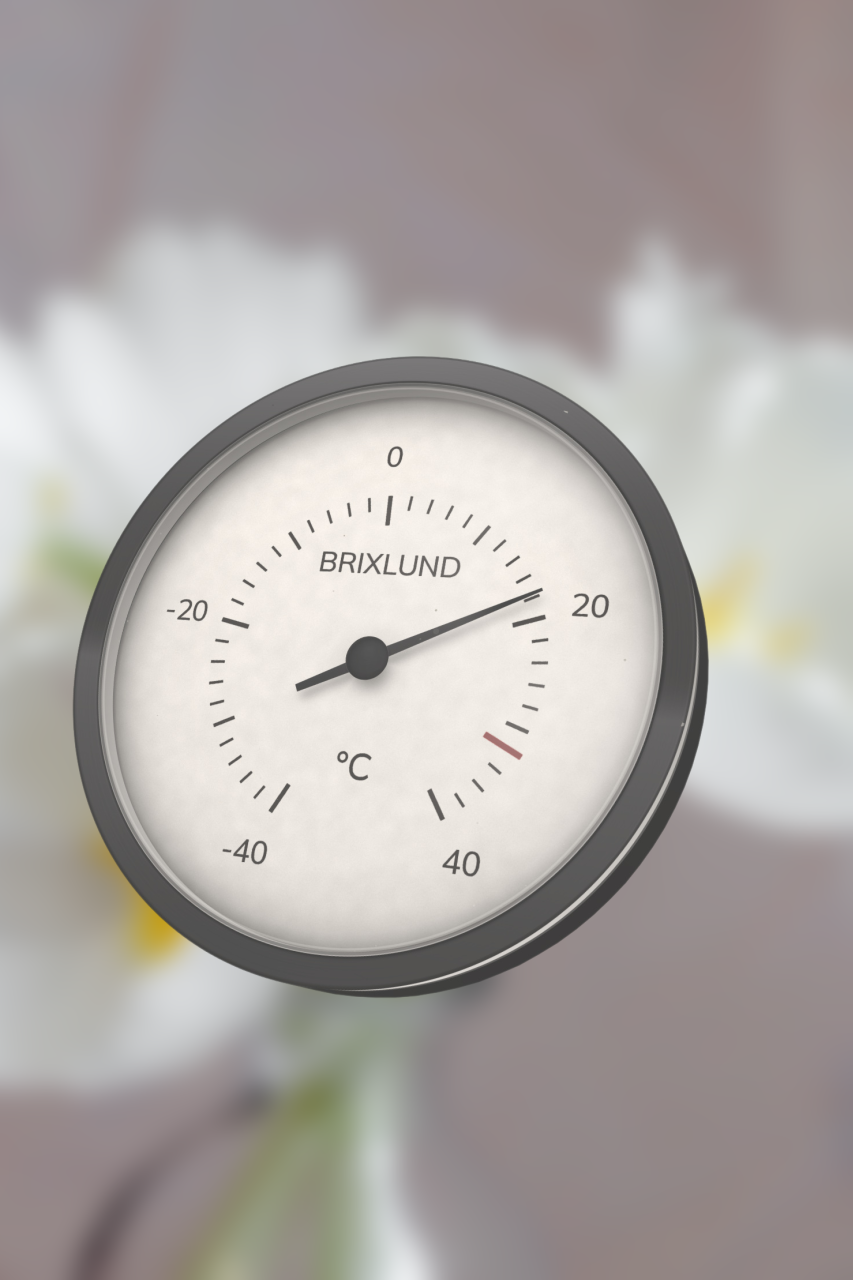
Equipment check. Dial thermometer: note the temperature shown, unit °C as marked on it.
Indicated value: 18 °C
